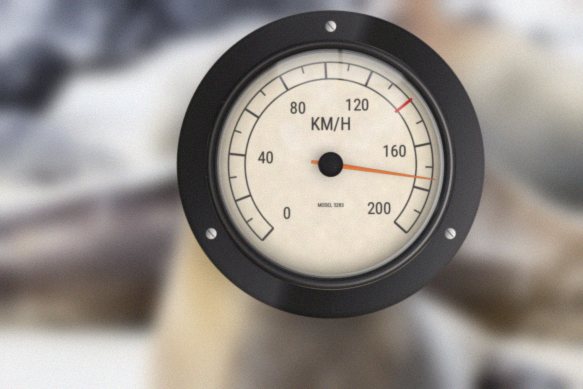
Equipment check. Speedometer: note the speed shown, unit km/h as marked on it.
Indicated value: 175 km/h
